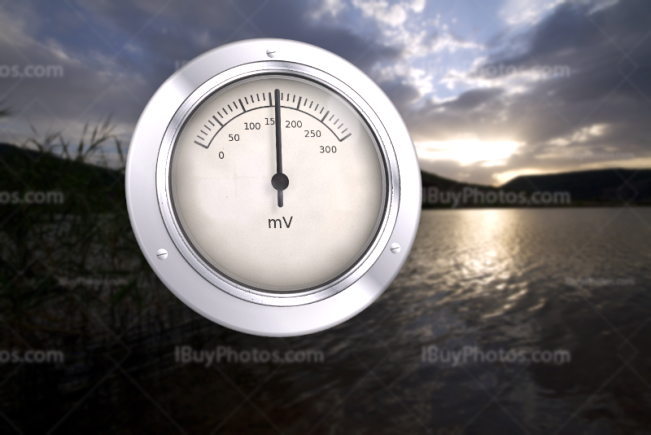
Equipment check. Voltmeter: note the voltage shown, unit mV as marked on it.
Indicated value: 160 mV
